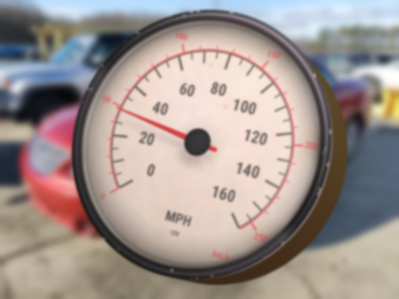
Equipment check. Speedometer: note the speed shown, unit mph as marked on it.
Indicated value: 30 mph
